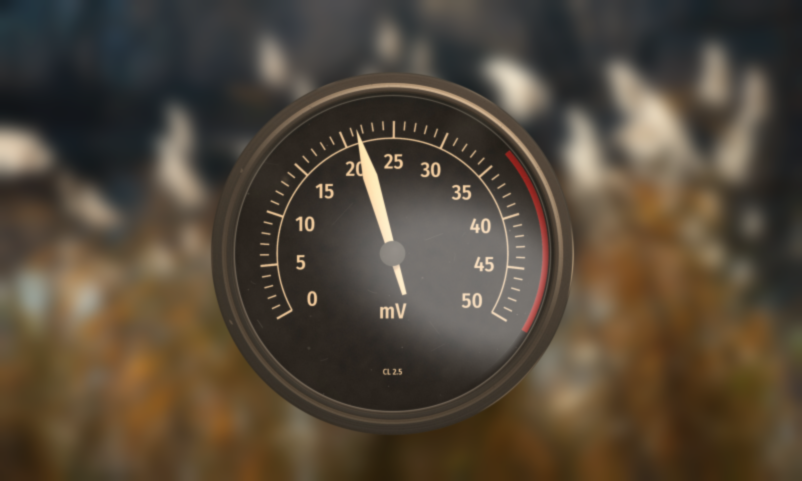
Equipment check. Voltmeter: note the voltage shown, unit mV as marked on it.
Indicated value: 21.5 mV
